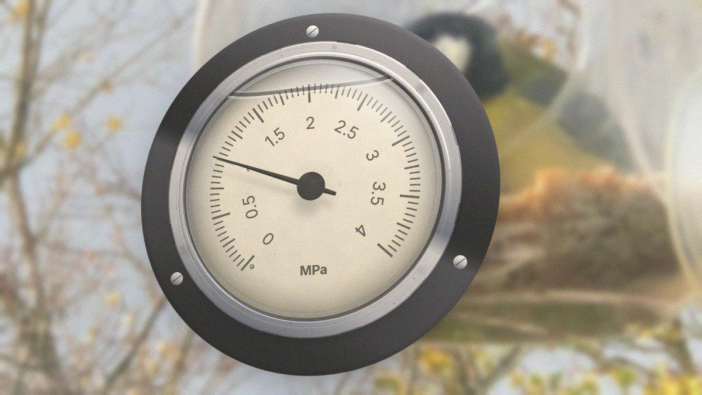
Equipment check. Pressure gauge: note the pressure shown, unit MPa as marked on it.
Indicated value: 1 MPa
